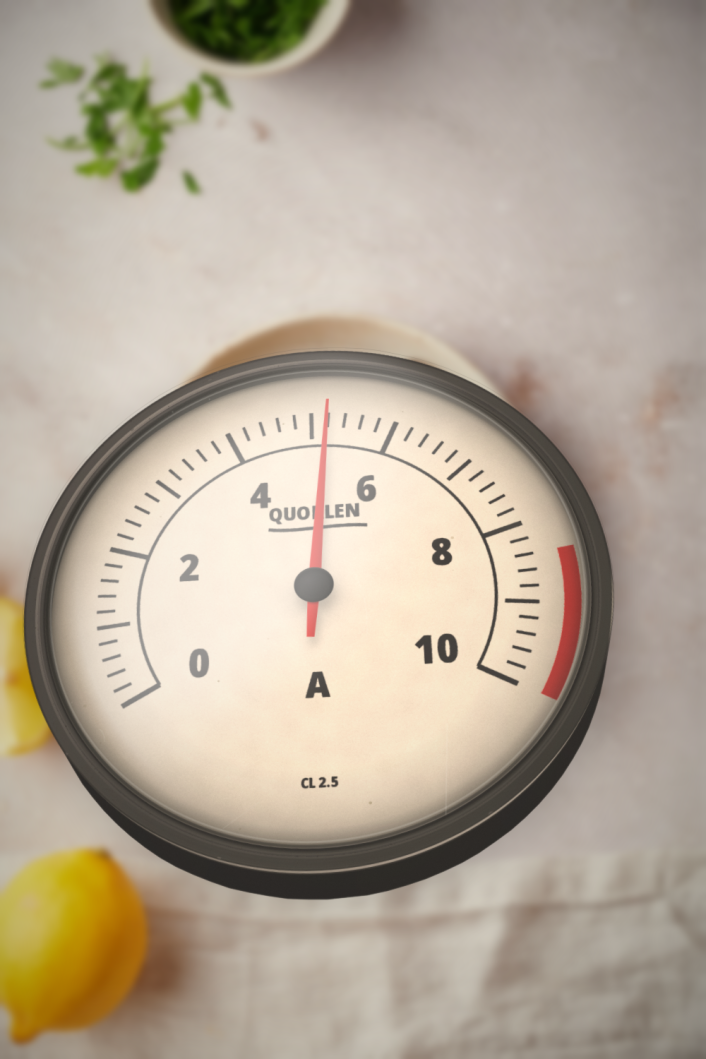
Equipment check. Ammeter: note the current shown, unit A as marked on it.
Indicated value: 5.2 A
